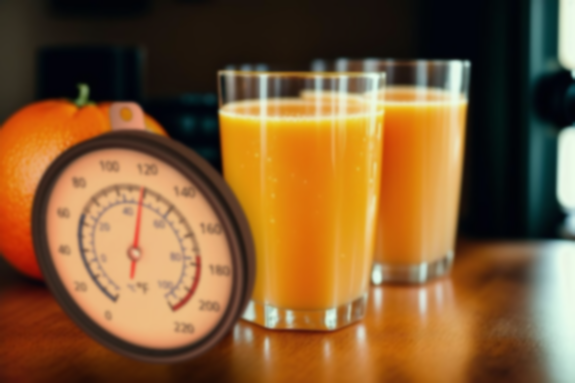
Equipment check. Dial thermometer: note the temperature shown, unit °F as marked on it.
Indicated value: 120 °F
